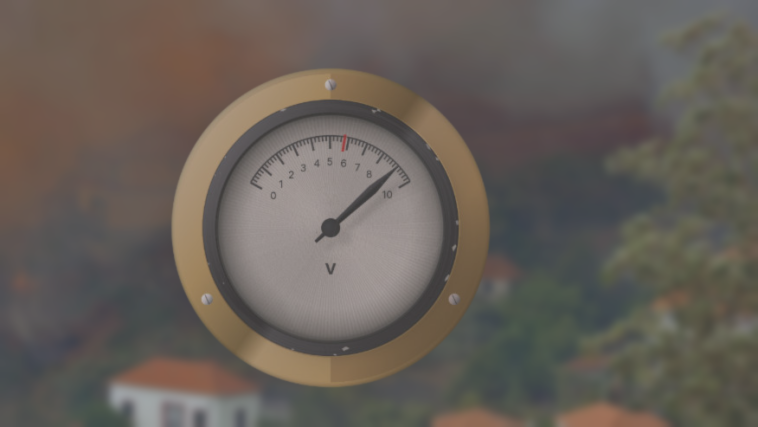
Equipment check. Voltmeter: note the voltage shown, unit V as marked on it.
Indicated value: 9 V
